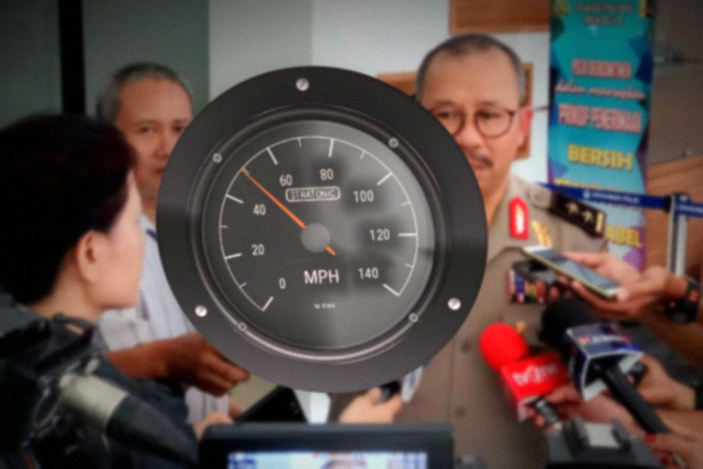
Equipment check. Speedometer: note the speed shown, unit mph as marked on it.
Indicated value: 50 mph
